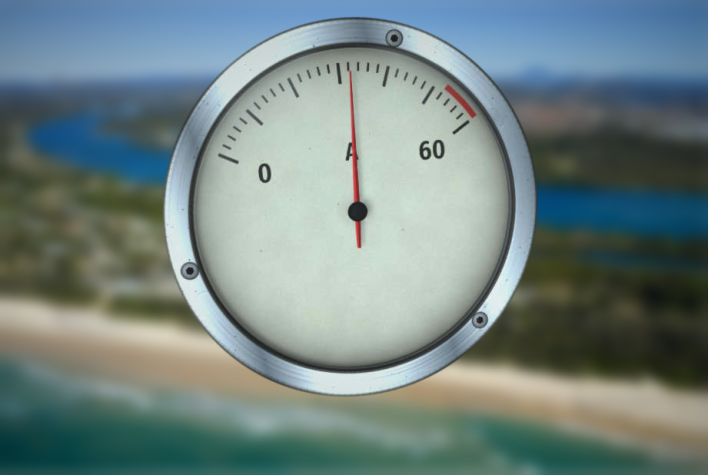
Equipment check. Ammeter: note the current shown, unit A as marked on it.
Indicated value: 32 A
